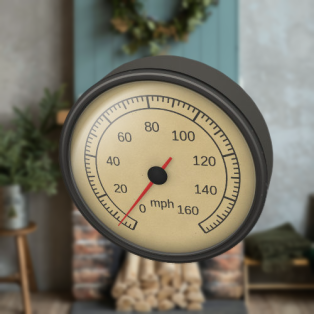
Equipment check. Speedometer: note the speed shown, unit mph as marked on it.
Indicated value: 6 mph
